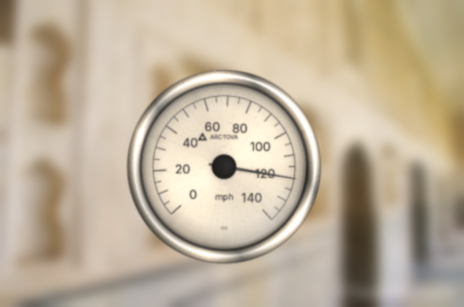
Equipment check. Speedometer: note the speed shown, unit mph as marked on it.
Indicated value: 120 mph
